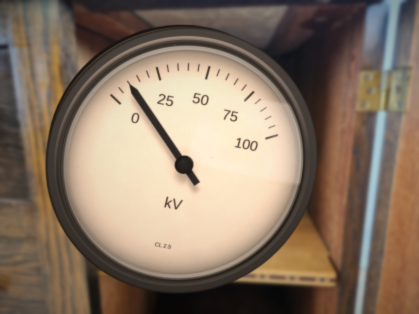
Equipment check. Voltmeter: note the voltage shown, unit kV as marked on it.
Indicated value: 10 kV
